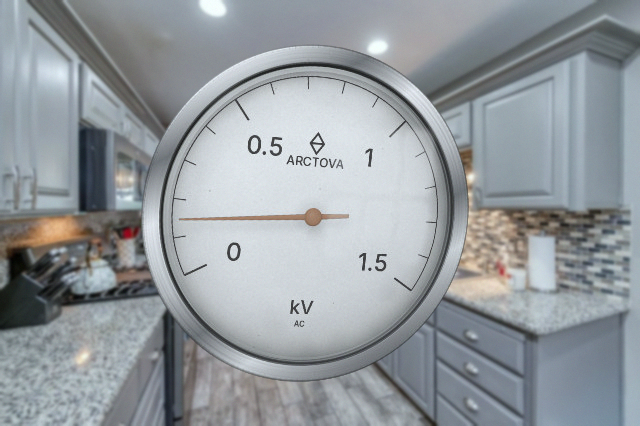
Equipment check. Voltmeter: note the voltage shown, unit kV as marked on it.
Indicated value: 0.15 kV
